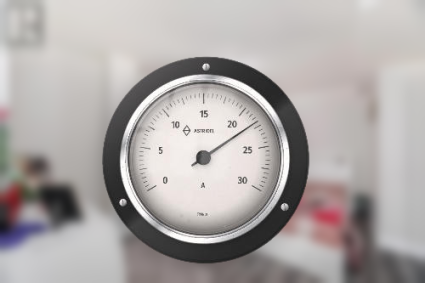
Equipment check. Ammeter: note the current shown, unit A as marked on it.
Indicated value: 22 A
